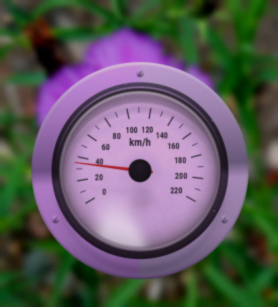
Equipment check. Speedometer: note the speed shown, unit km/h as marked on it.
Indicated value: 35 km/h
